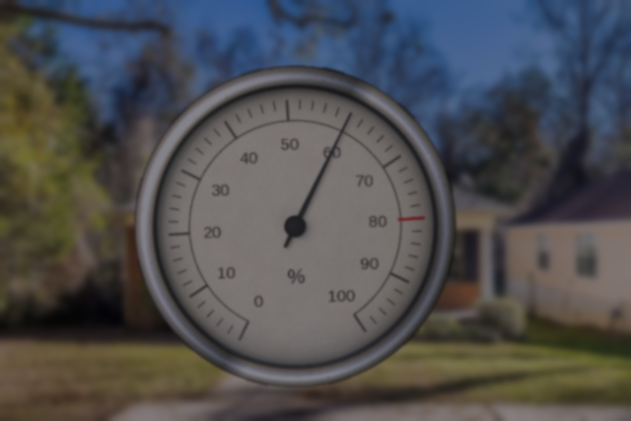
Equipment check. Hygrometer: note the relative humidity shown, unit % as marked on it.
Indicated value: 60 %
